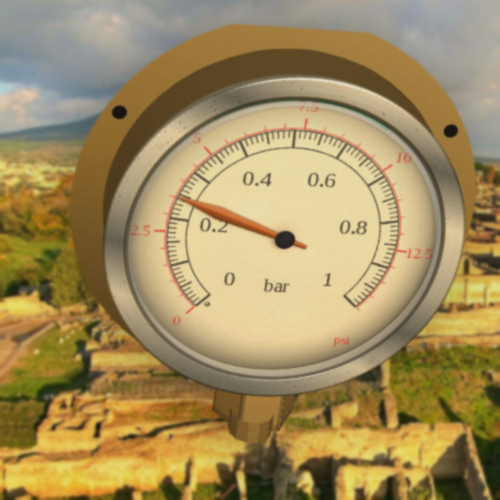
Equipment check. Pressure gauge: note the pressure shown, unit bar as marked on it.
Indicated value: 0.25 bar
